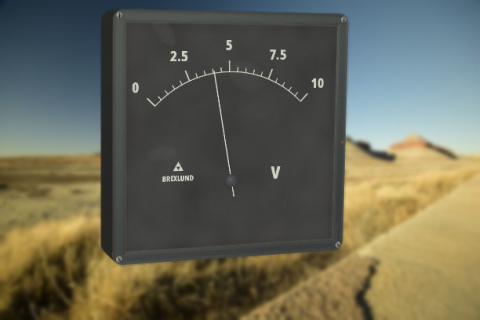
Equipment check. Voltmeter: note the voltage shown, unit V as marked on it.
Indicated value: 4 V
